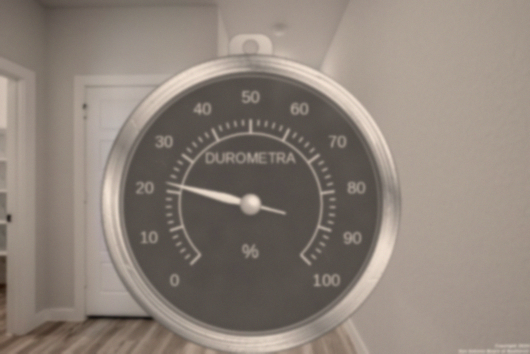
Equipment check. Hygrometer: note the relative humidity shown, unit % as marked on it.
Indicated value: 22 %
